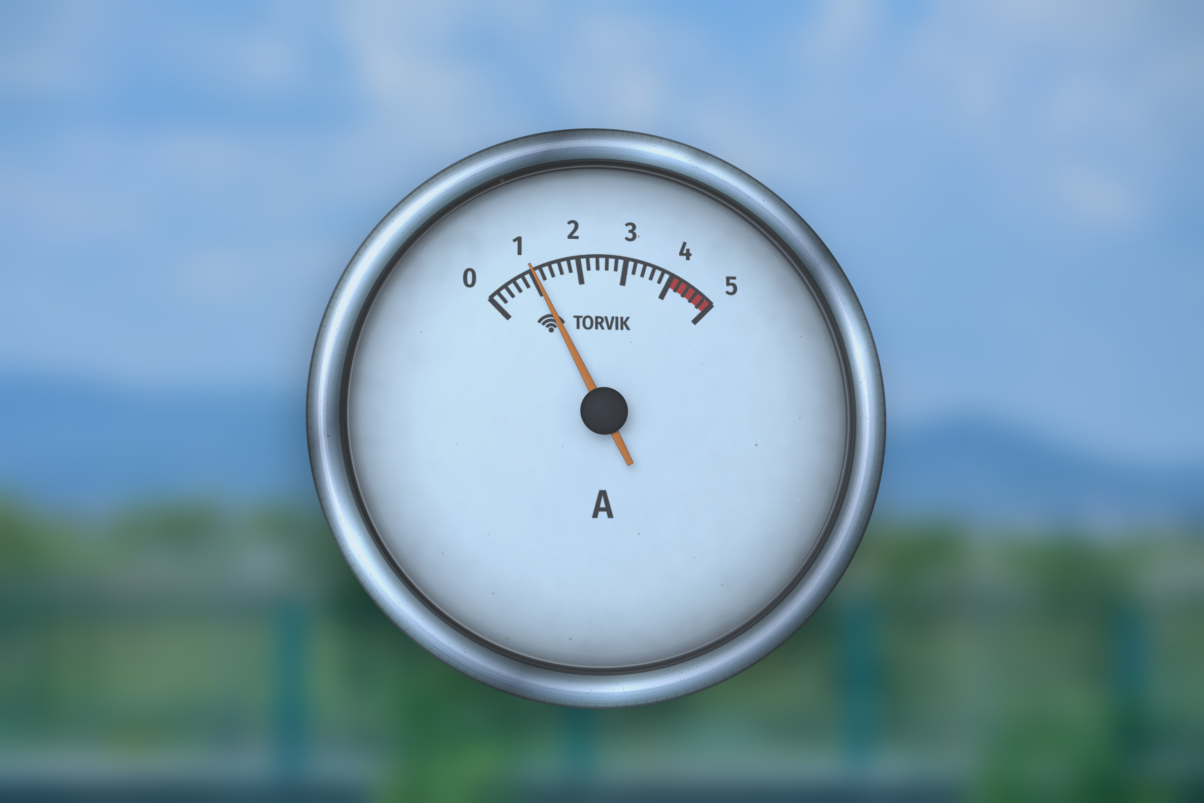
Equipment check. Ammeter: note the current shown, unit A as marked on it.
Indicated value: 1 A
